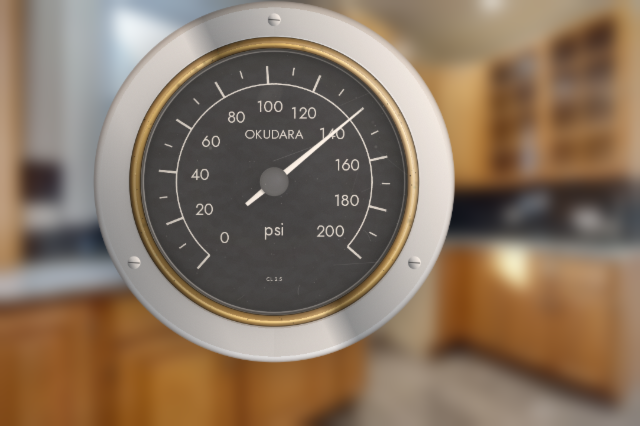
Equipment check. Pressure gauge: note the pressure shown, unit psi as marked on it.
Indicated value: 140 psi
